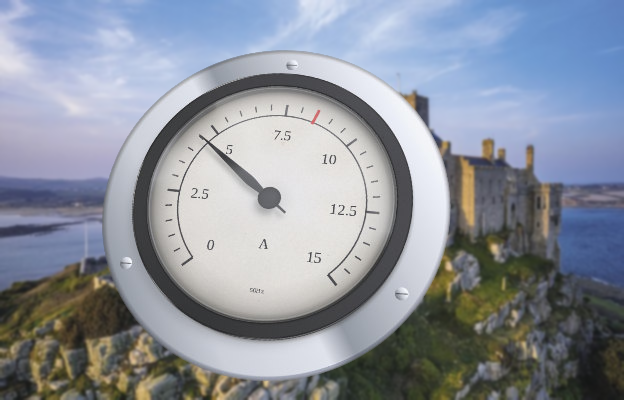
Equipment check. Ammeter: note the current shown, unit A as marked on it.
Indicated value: 4.5 A
